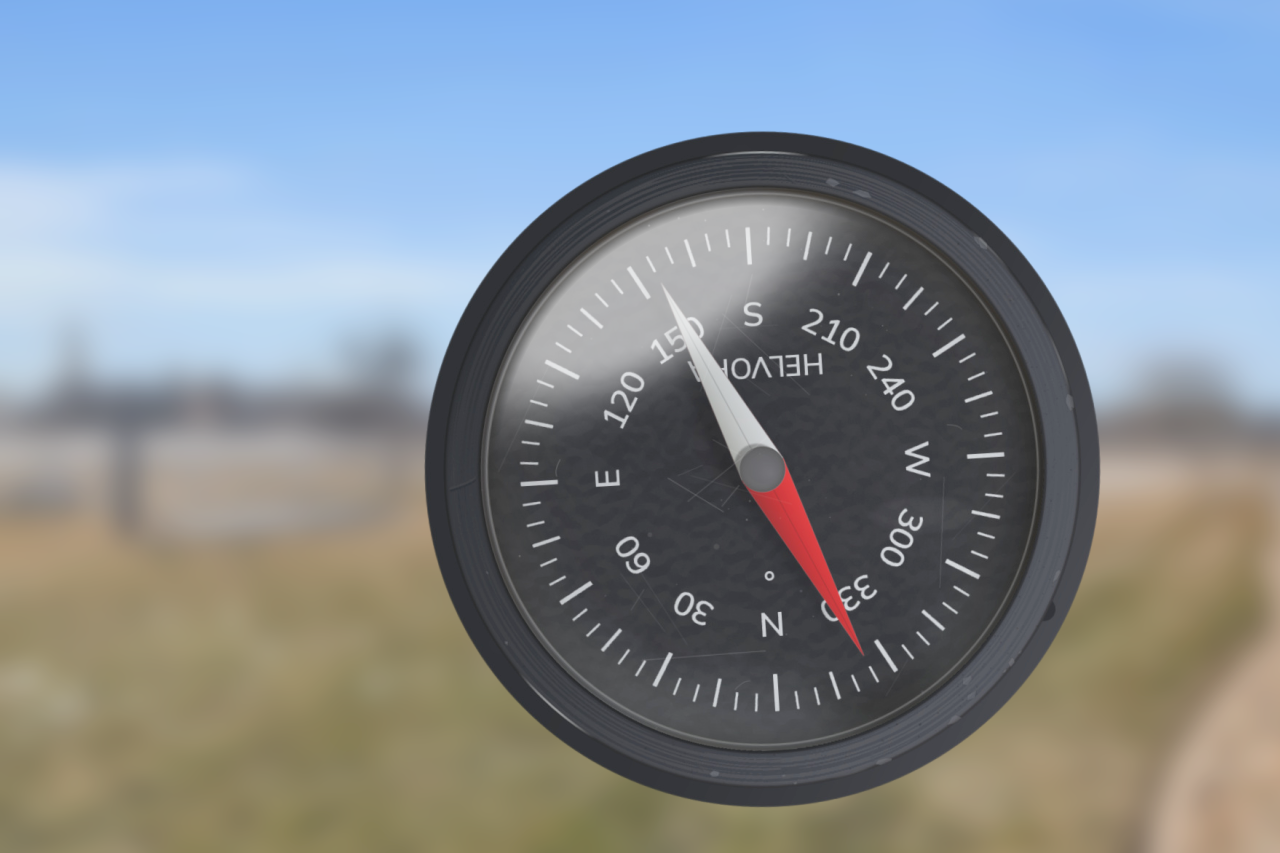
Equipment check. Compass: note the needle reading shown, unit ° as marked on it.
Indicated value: 335 °
